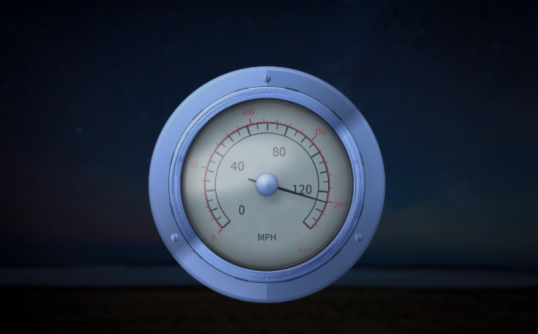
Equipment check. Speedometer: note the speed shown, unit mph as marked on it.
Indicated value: 125 mph
